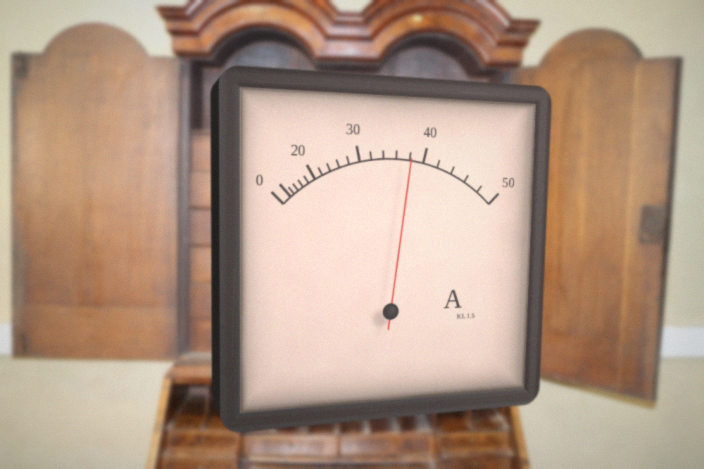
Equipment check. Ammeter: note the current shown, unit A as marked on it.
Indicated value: 38 A
